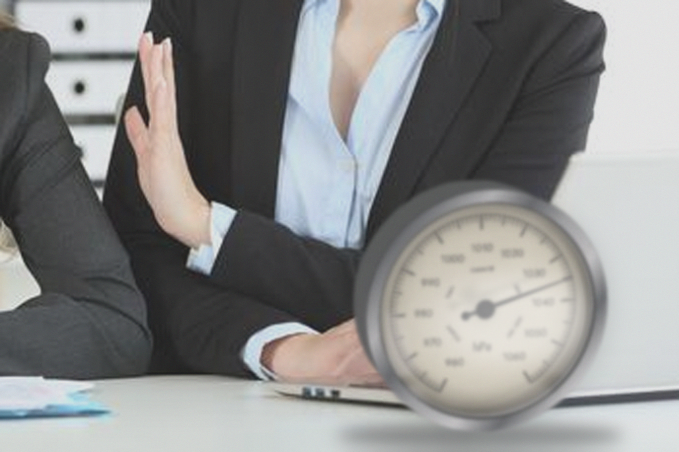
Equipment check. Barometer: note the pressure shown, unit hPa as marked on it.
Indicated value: 1035 hPa
